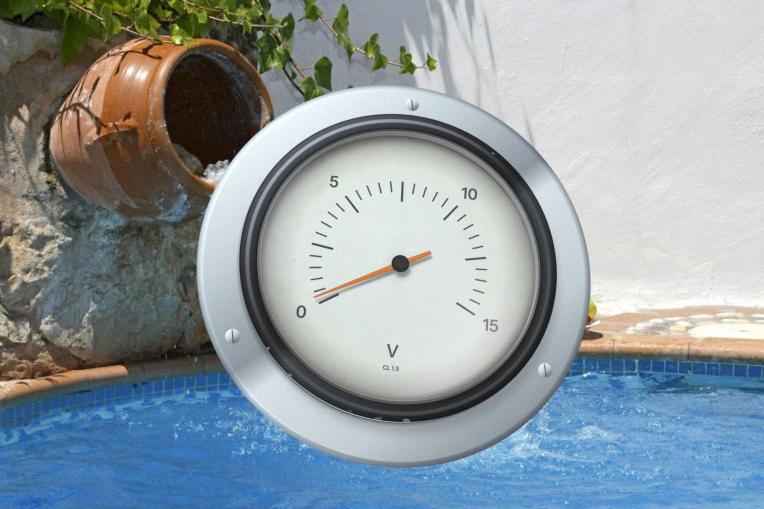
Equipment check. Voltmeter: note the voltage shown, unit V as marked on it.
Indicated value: 0.25 V
